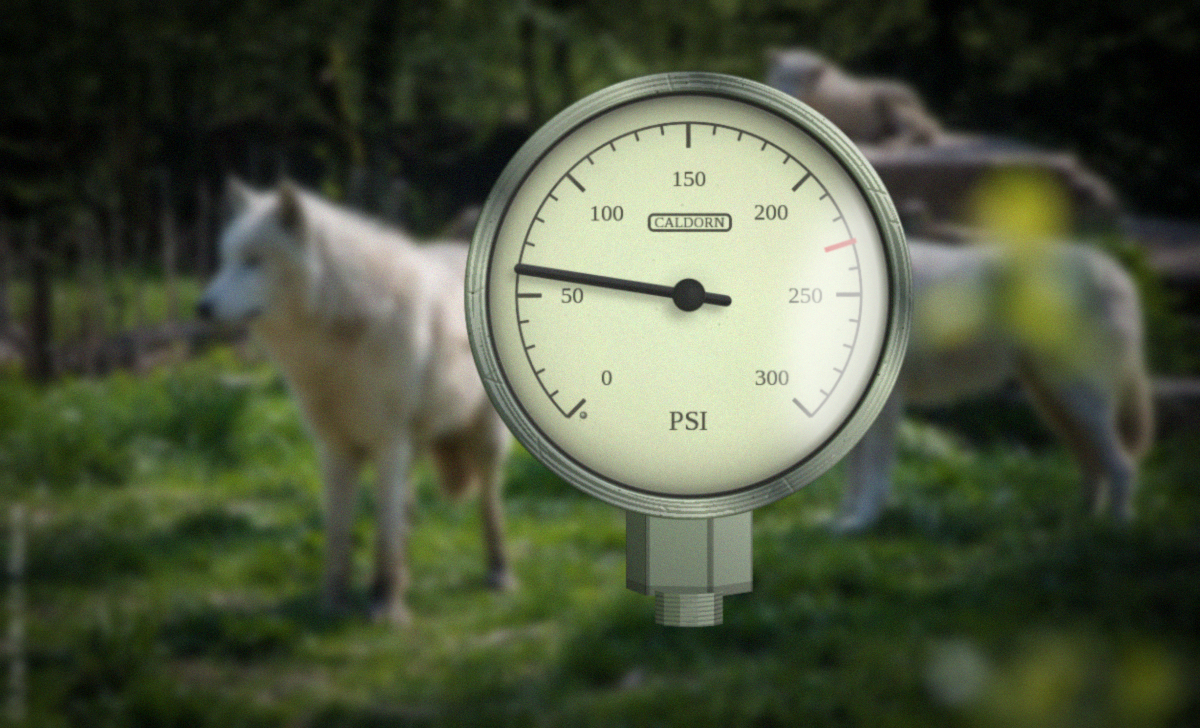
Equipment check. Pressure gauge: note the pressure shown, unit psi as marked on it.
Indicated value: 60 psi
